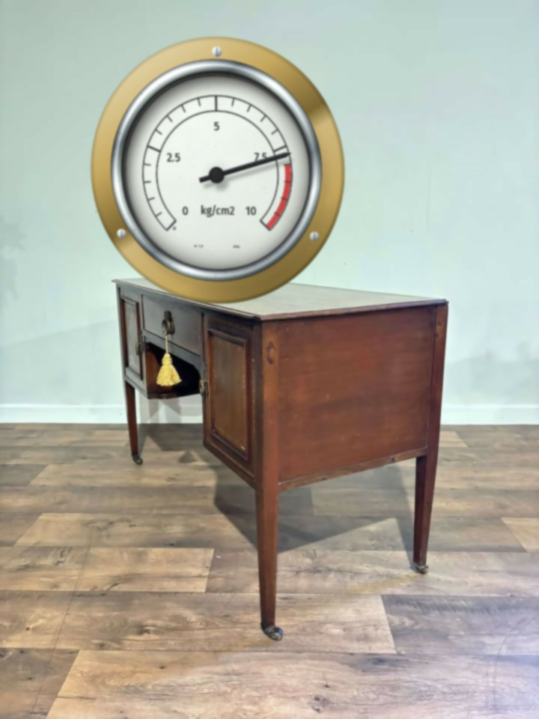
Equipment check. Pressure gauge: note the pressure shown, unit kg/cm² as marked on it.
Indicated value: 7.75 kg/cm²
